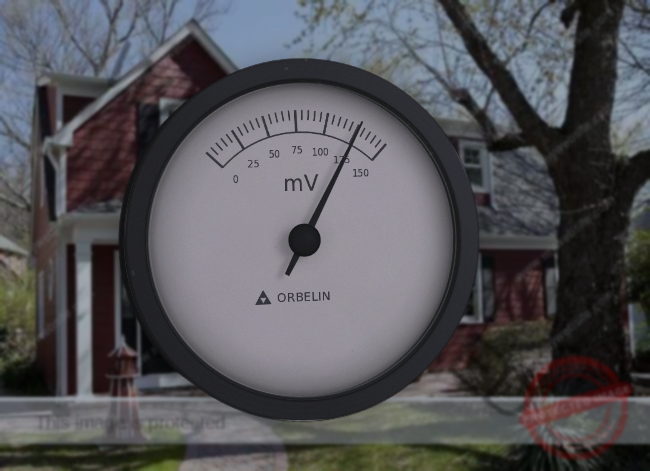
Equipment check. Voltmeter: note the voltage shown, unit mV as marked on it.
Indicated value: 125 mV
